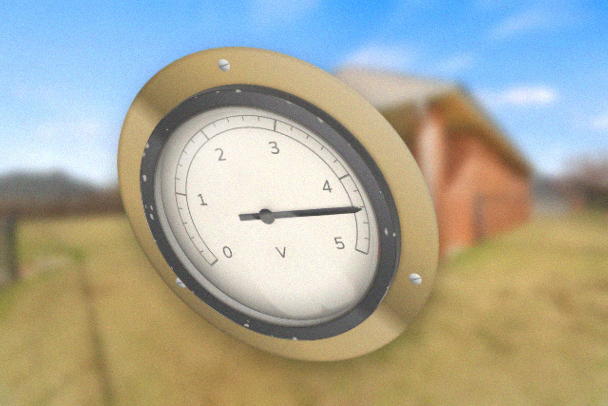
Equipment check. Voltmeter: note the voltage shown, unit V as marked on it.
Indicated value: 4.4 V
